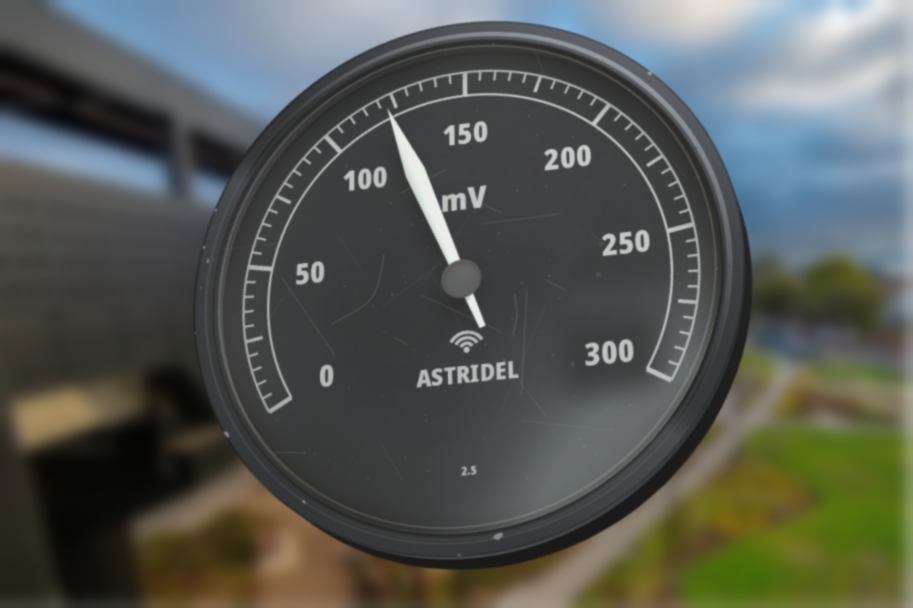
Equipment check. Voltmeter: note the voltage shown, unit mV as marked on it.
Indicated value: 122.5 mV
